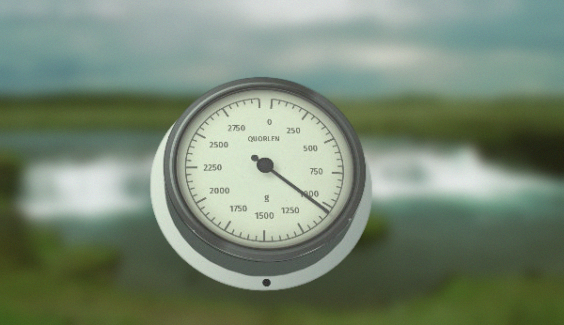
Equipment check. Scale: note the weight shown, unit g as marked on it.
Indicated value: 1050 g
